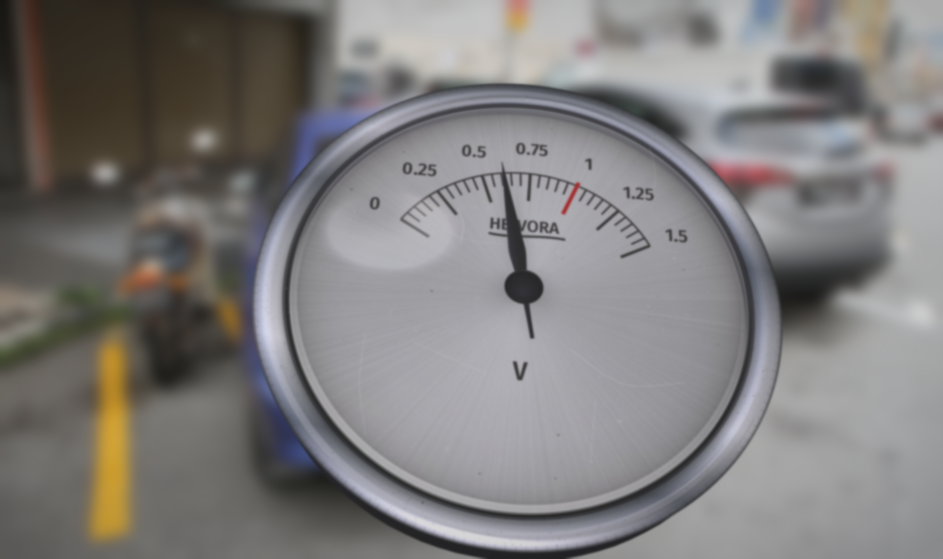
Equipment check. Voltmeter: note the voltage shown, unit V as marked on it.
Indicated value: 0.6 V
